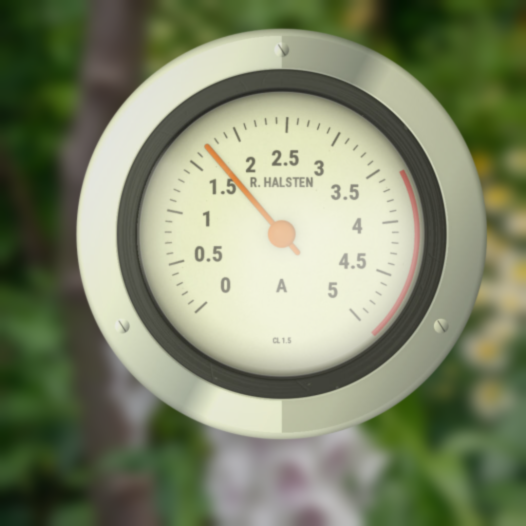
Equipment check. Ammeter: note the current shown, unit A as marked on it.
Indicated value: 1.7 A
